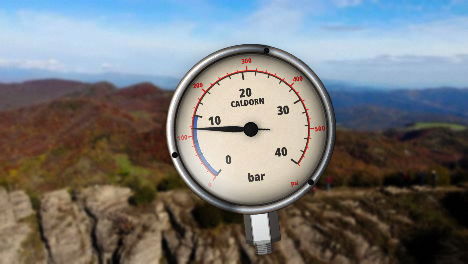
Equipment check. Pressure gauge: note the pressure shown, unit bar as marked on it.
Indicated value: 8 bar
